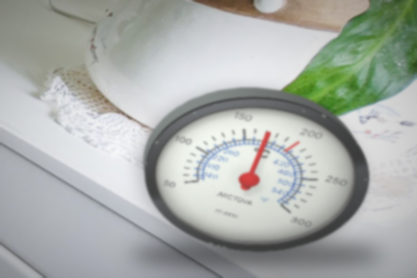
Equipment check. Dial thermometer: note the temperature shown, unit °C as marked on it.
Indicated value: 170 °C
